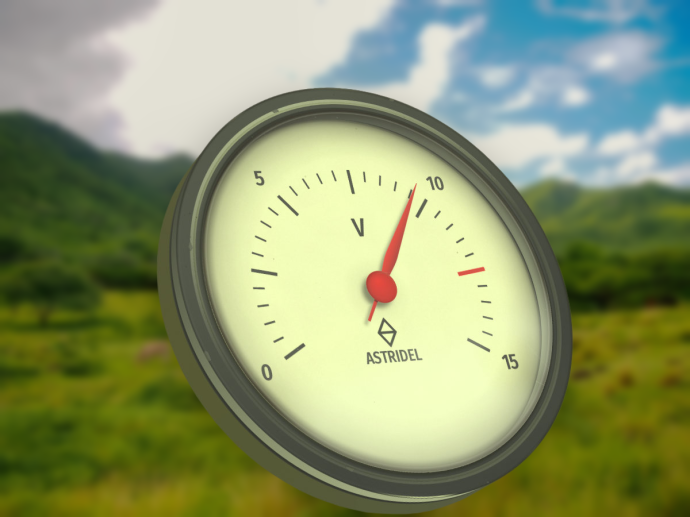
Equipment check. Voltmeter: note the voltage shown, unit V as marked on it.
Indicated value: 9.5 V
